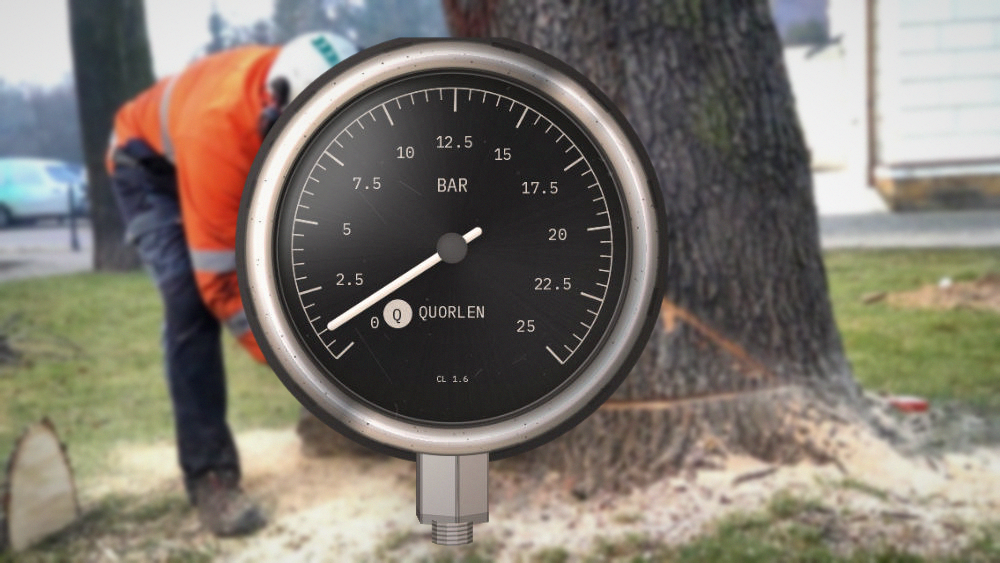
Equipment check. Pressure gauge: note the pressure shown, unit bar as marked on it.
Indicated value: 1 bar
